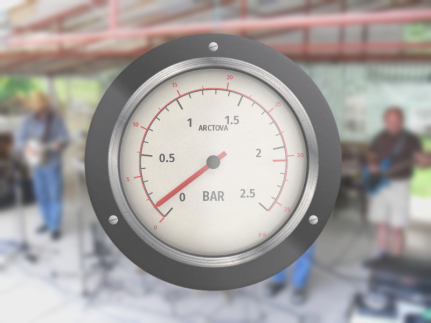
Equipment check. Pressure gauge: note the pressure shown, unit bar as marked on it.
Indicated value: 0.1 bar
